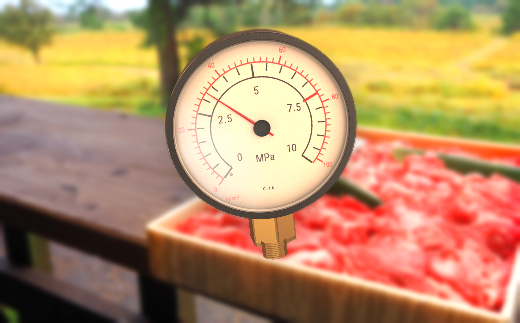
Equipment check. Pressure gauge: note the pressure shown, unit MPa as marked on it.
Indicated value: 3.25 MPa
